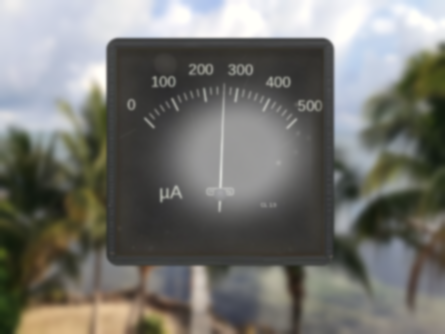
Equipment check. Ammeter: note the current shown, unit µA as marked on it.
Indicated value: 260 µA
